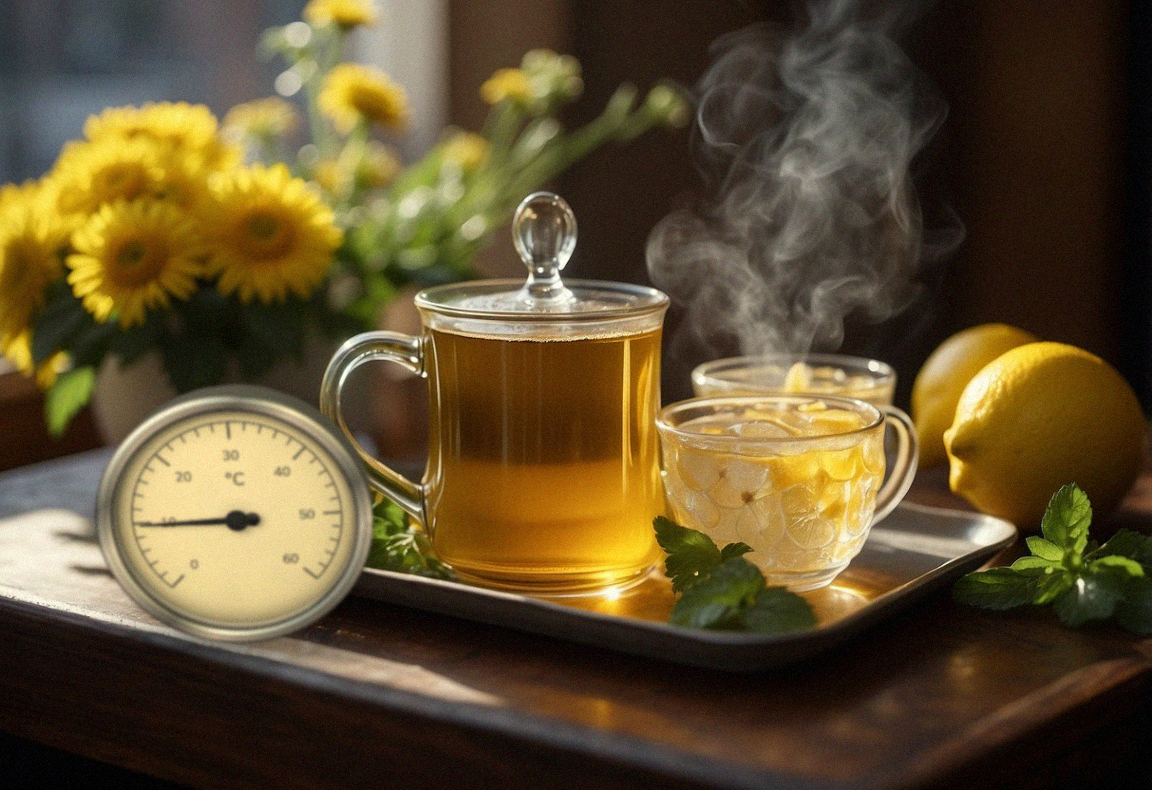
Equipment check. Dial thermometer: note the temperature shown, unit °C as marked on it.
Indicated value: 10 °C
